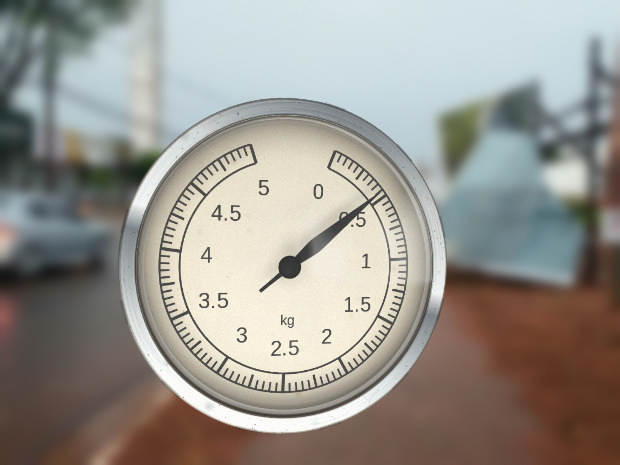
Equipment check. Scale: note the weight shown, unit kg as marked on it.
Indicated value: 0.45 kg
